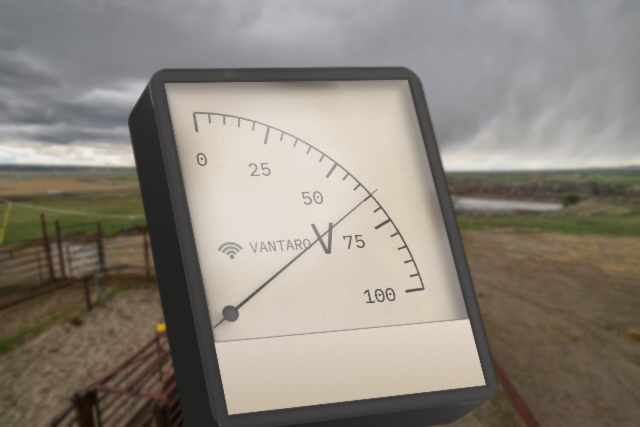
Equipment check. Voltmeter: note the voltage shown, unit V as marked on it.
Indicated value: 65 V
